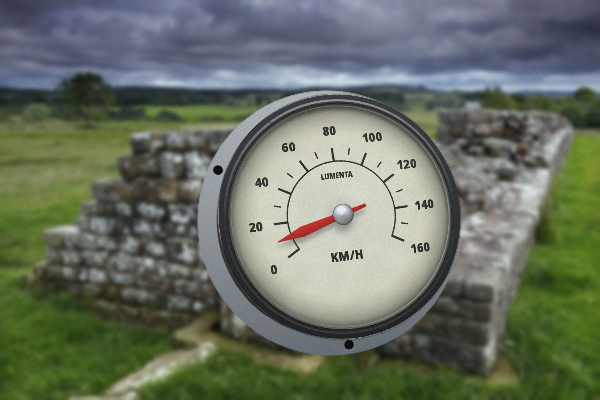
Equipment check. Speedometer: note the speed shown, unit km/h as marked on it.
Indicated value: 10 km/h
